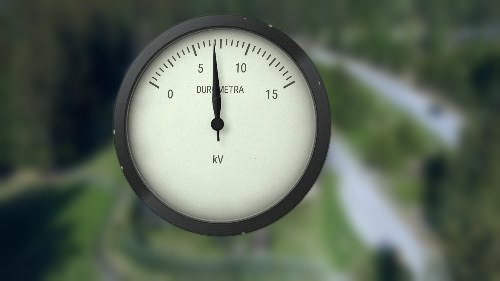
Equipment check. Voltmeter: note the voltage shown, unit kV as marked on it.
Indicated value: 7 kV
